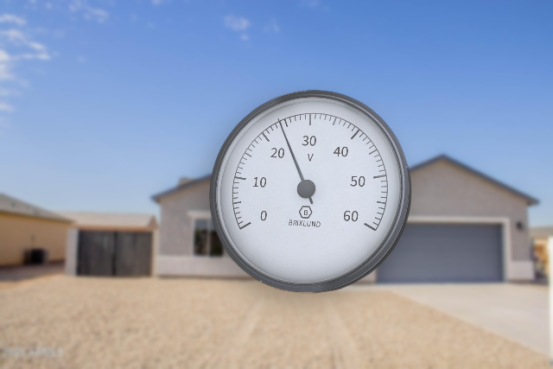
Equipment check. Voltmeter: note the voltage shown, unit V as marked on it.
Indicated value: 24 V
